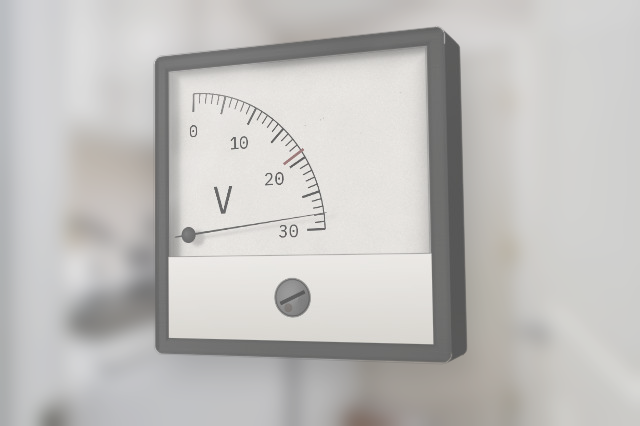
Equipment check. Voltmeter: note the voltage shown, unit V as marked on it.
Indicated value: 28 V
